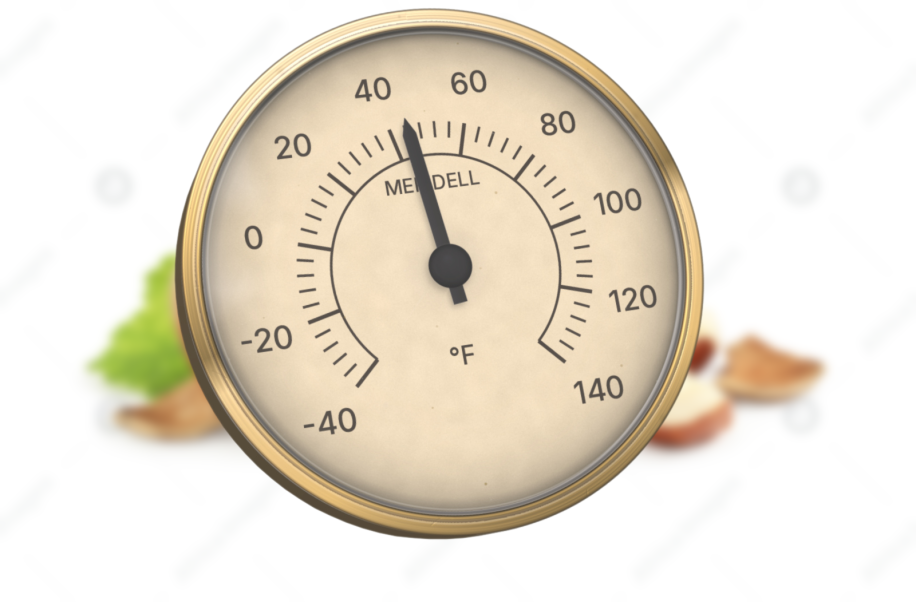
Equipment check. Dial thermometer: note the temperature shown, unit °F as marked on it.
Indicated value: 44 °F
